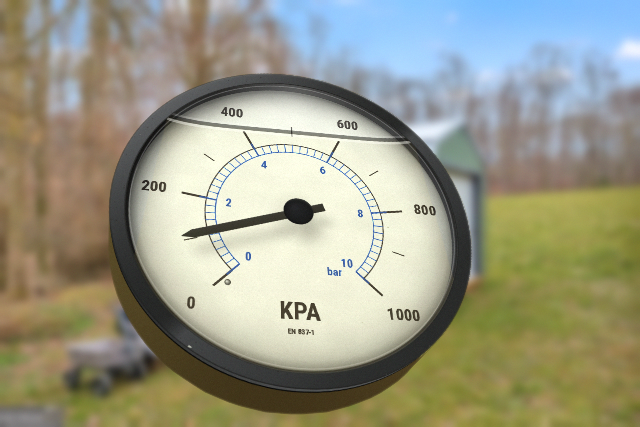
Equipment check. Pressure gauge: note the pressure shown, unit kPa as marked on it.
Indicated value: 100 kPa
